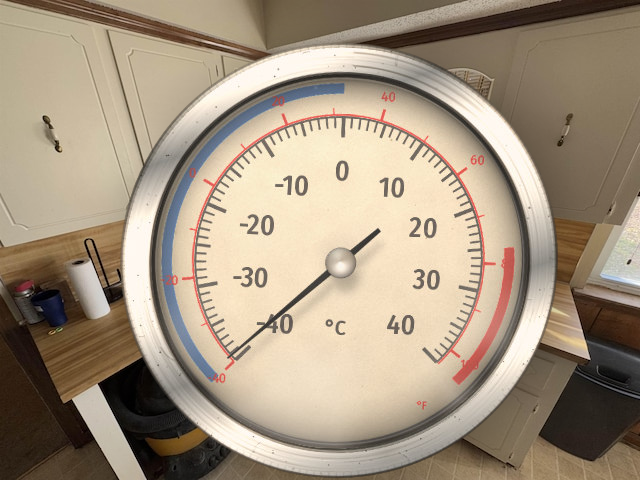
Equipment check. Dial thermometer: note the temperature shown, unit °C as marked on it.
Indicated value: -39 °C
